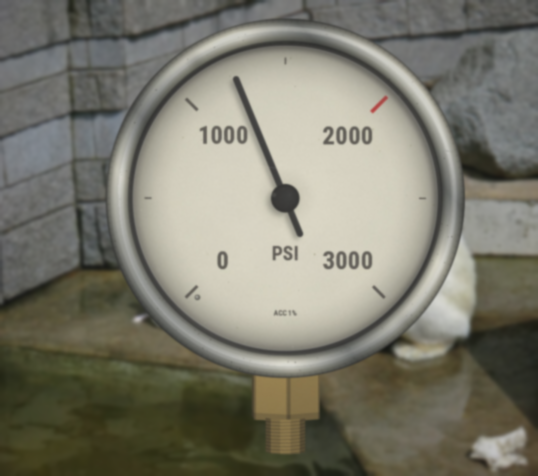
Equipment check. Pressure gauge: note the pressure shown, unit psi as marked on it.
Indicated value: 1250 psi
